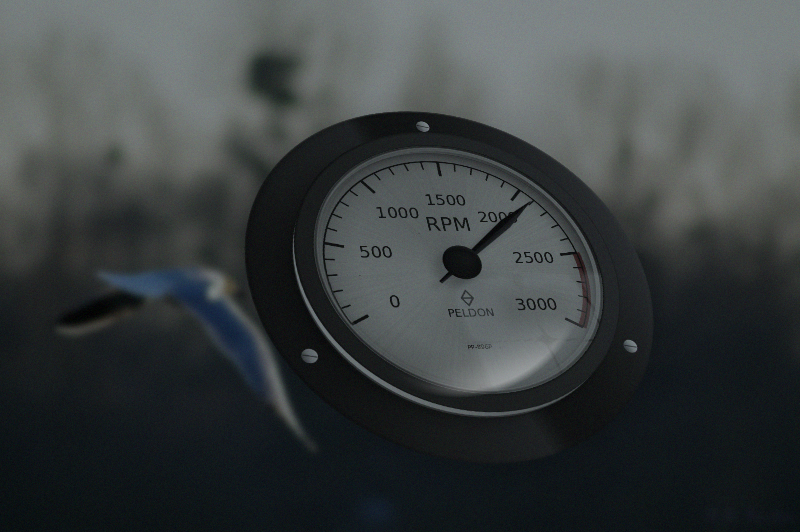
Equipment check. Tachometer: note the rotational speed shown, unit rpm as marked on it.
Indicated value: 2100 rpm
